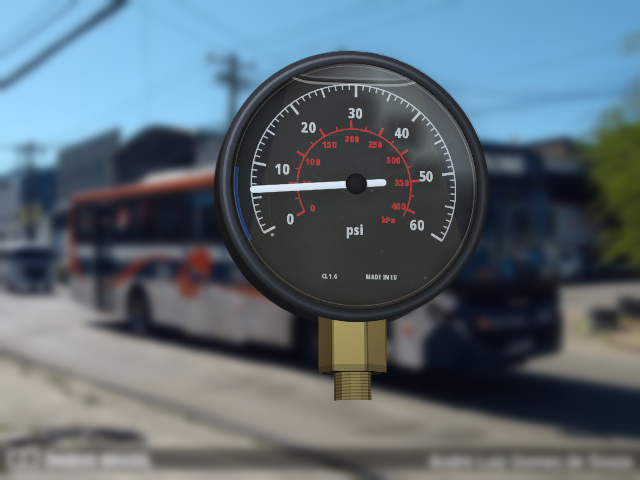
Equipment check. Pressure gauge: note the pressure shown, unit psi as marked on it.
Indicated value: 6 psi
